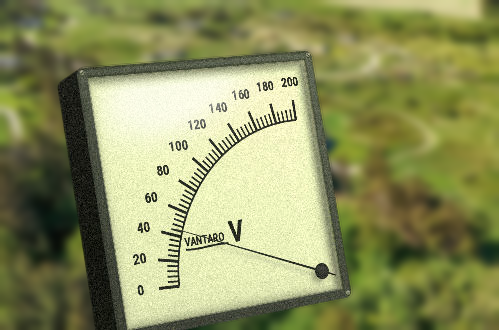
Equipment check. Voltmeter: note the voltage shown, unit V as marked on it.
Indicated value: 44 V
